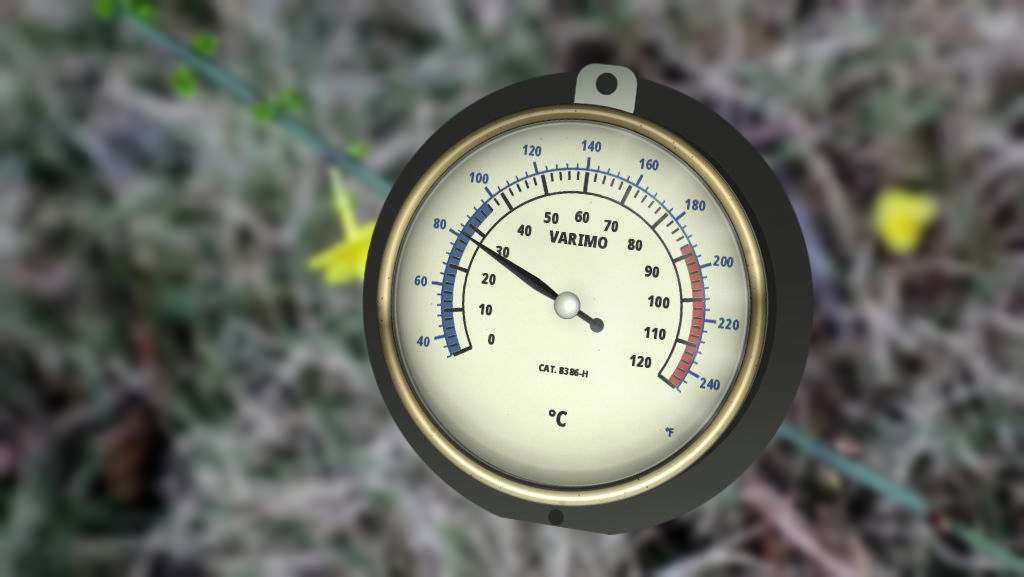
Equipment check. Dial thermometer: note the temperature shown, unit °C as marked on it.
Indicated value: 28 °C
